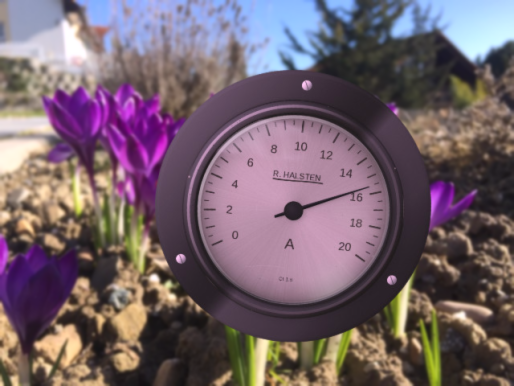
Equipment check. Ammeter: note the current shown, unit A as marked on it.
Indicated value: 15.5 A
